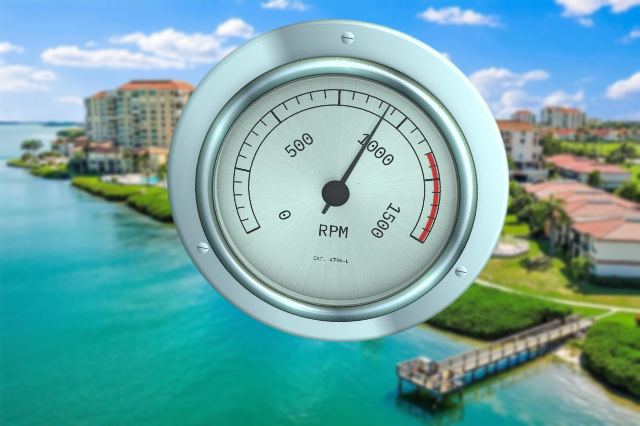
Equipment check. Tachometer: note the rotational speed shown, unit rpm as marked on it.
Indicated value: 925 rpm
